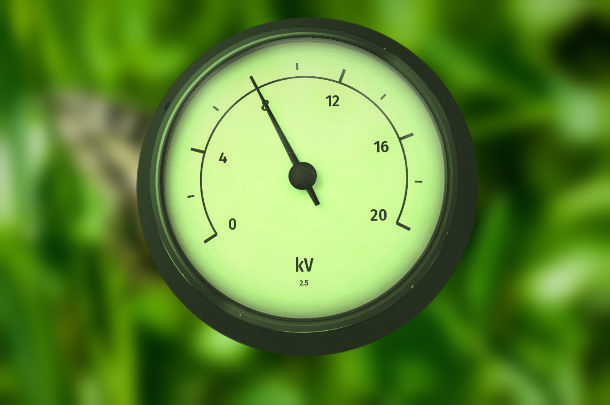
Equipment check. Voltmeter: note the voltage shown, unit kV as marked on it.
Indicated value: 8 kV
